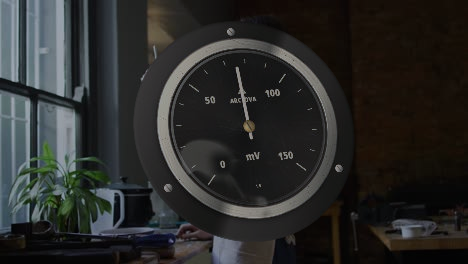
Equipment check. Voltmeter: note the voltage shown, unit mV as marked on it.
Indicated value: 75 mV
